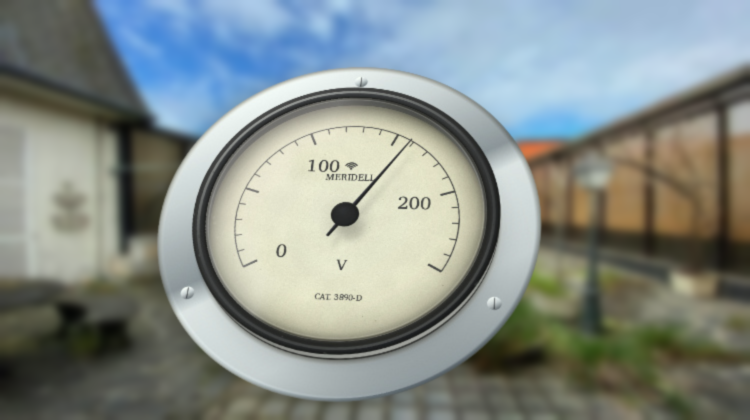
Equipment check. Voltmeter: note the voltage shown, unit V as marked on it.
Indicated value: 160 V
